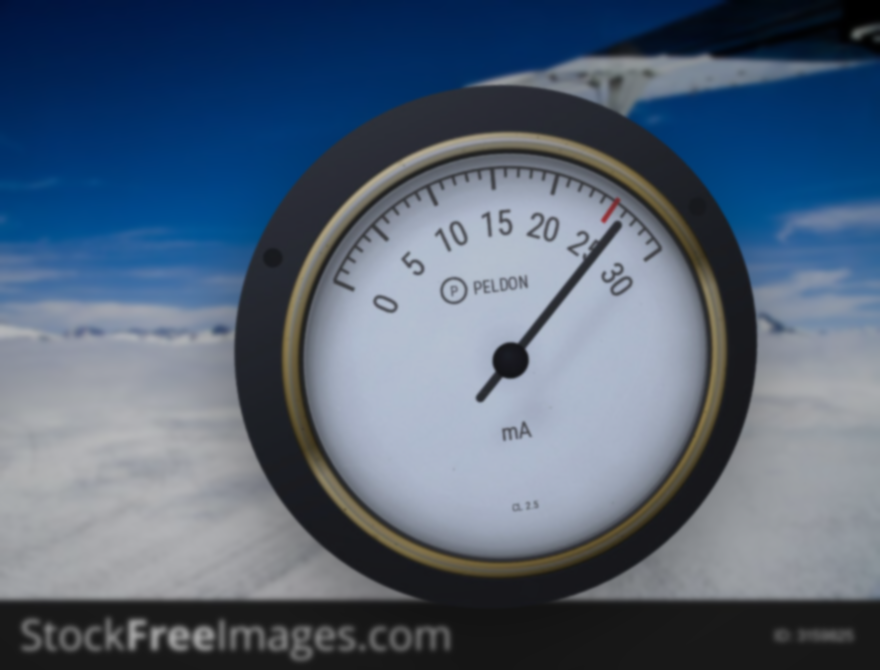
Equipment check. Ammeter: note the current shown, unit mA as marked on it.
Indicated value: 26 mA
